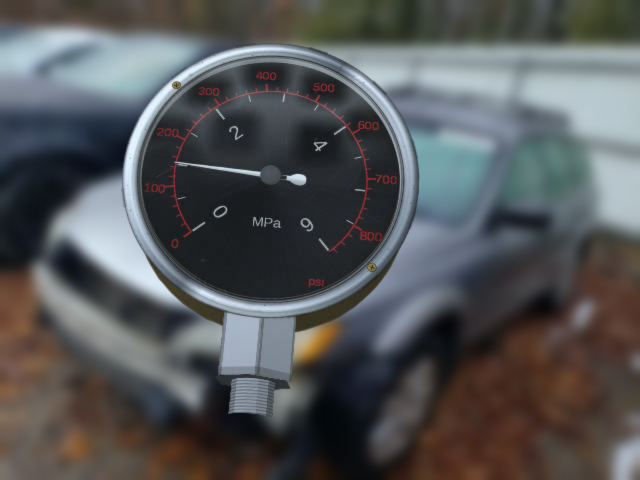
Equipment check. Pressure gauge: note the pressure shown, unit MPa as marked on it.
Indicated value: 1 MPa
